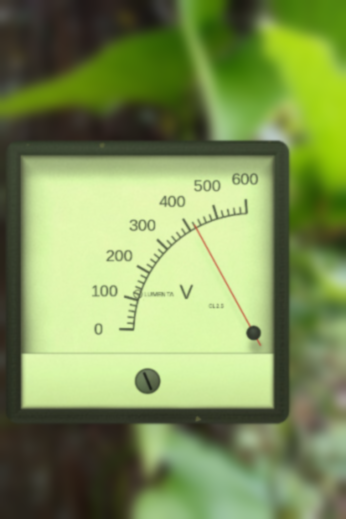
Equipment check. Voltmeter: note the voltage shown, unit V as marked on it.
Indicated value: 420 V
